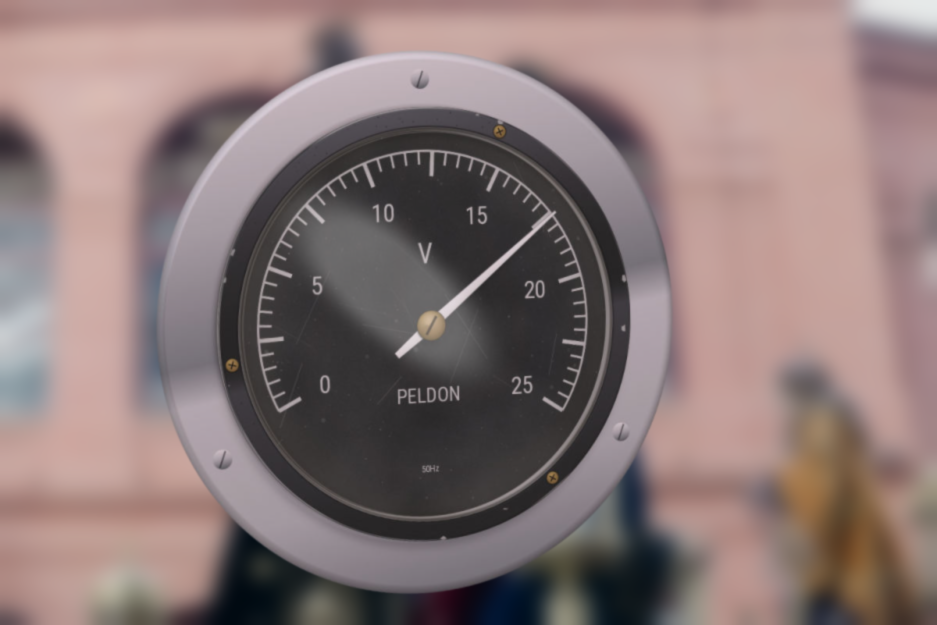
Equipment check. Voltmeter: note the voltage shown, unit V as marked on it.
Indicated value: 17.5 V
